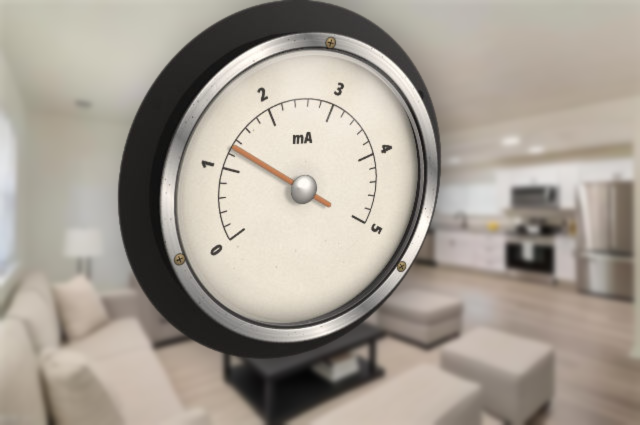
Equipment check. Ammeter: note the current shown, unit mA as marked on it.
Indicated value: 1.3 mA
